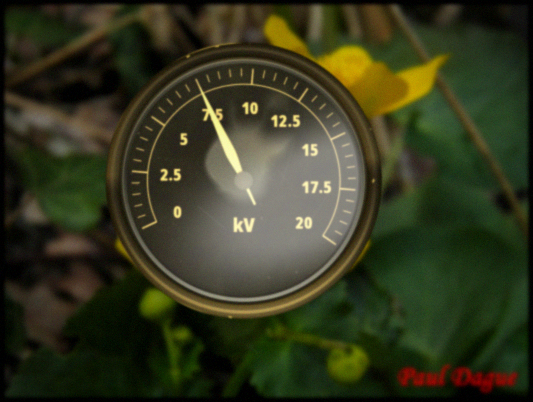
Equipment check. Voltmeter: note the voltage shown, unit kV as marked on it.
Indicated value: 7.5 kV
